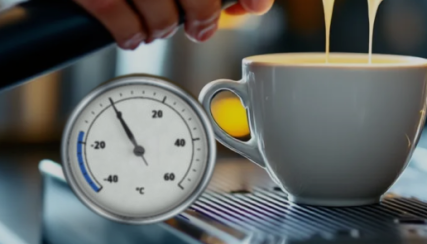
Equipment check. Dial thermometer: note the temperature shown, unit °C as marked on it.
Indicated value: 0 °C
